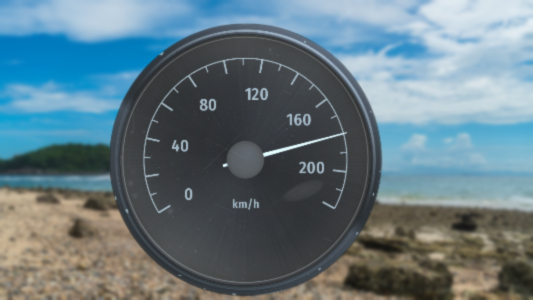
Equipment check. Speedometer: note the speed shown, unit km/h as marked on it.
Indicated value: 180 km/h
